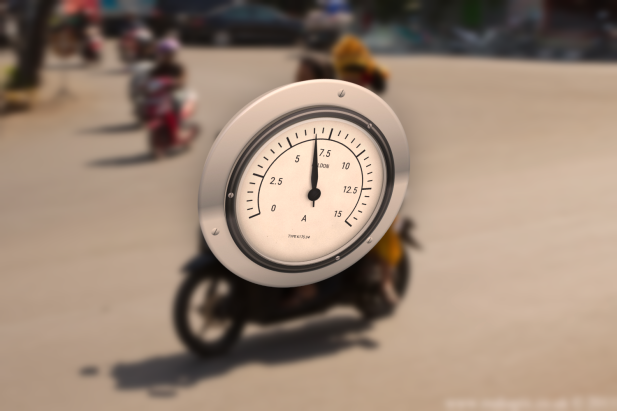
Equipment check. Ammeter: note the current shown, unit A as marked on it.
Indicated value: 6.5 A
